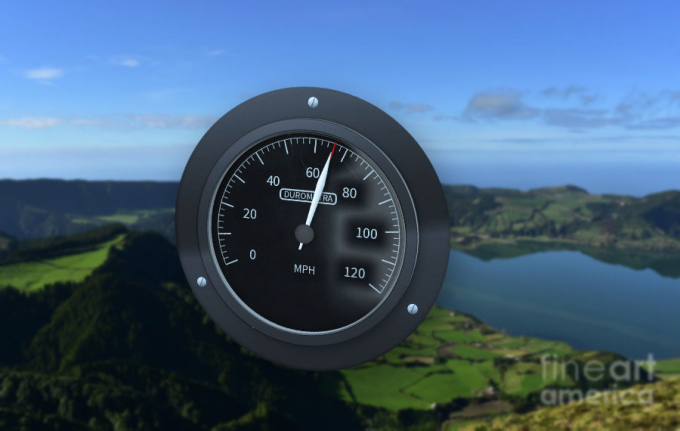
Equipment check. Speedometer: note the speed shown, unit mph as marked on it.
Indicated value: 66 mph
